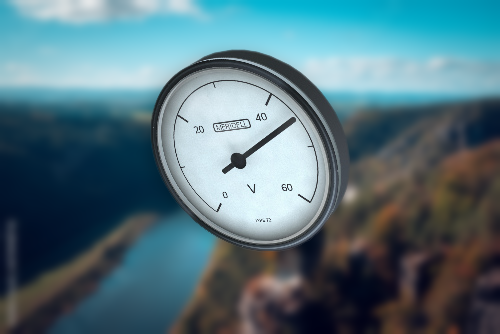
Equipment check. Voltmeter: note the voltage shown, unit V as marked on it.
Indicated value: 45 V
